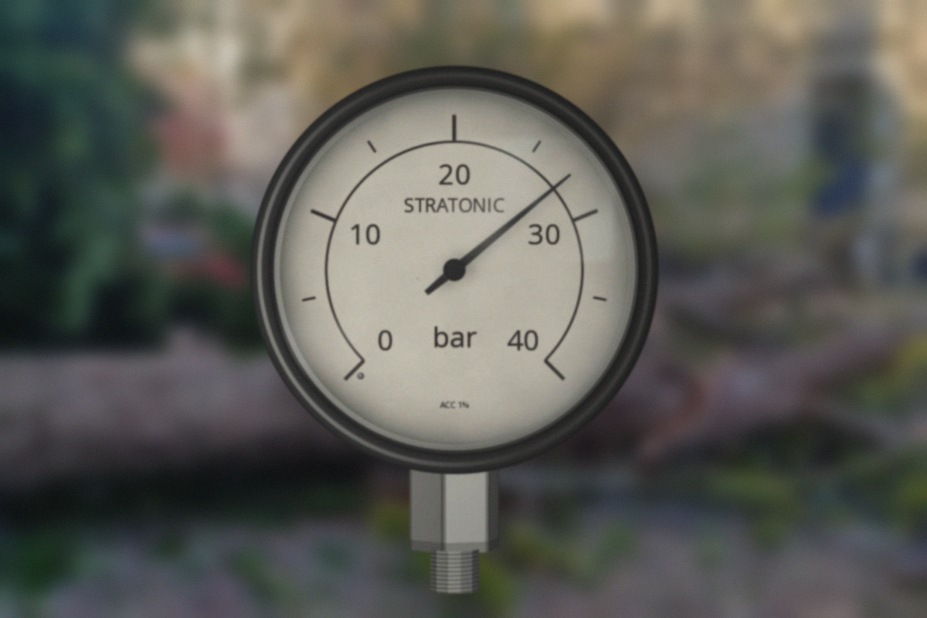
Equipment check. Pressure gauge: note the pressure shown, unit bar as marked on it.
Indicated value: 27.5 bar
